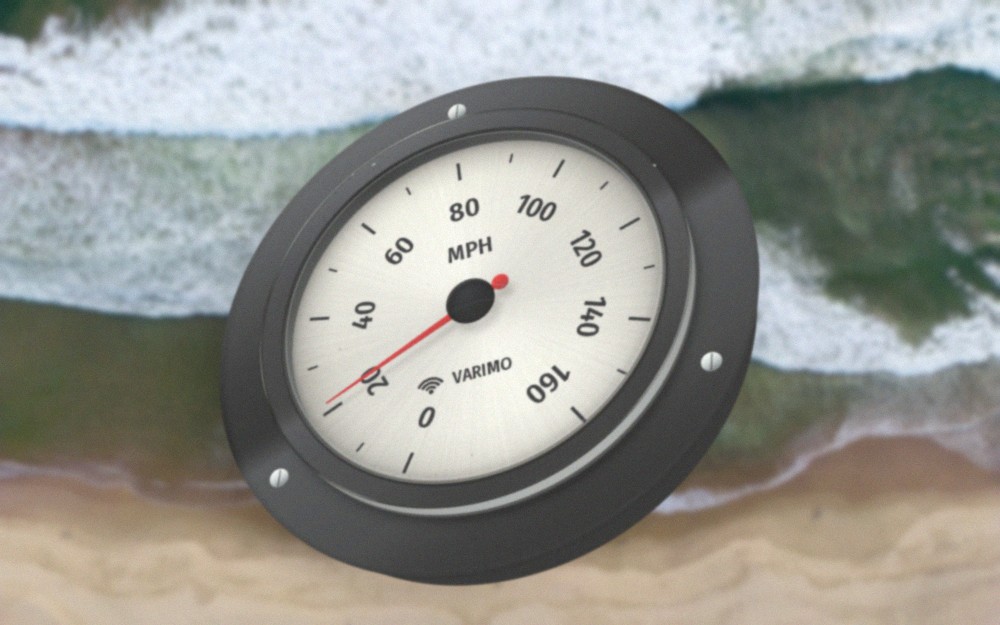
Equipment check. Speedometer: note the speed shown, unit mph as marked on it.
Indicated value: 20 mph
